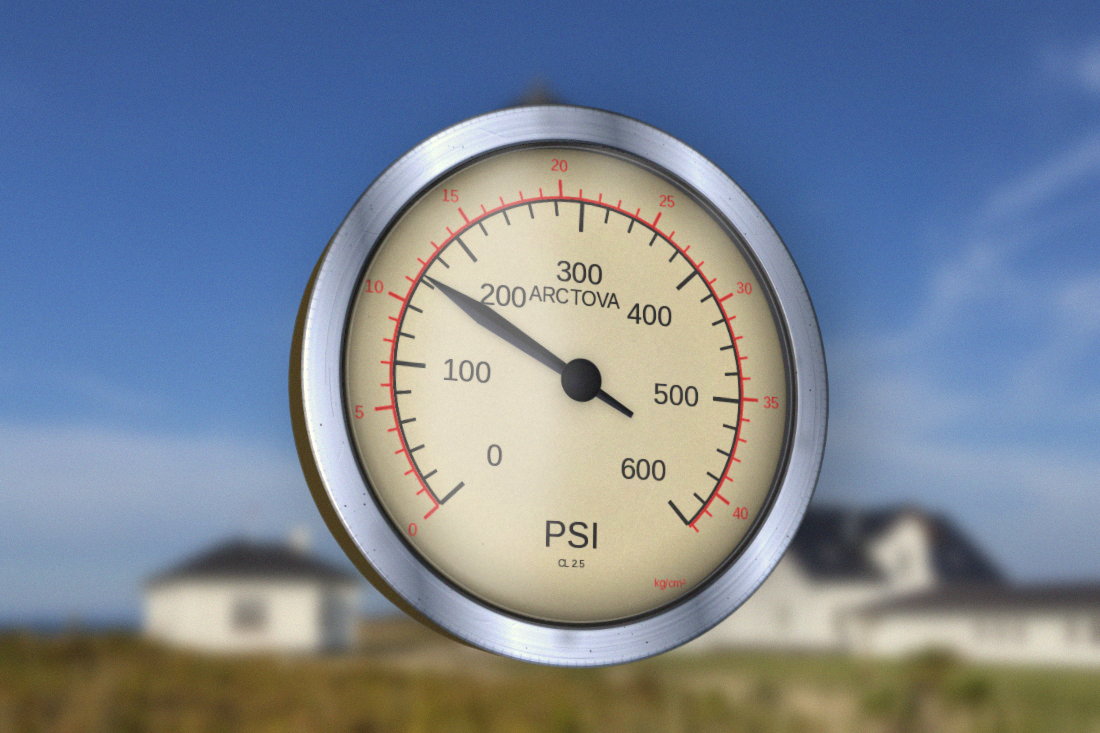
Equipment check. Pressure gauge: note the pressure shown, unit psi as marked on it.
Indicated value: 160 psi
